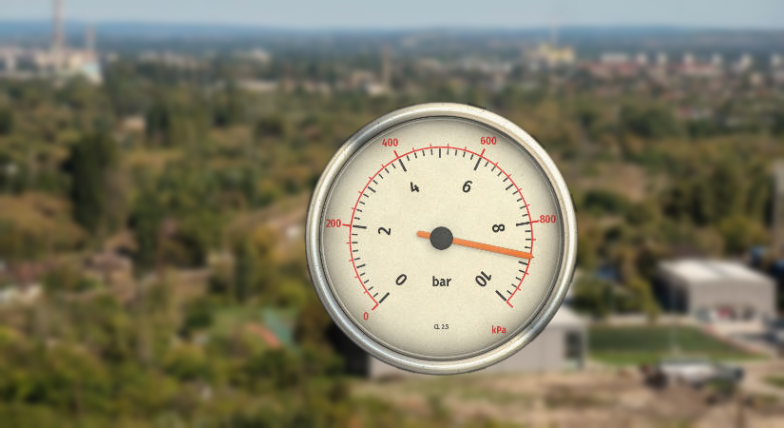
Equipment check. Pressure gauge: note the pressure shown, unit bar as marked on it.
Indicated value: 8.8 bar
